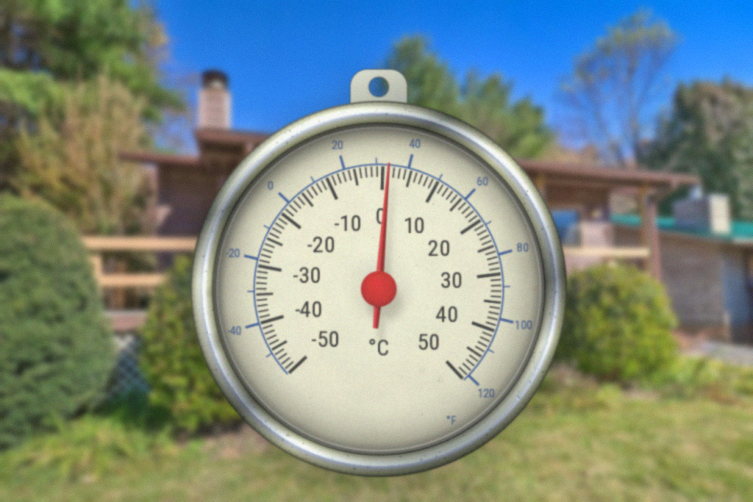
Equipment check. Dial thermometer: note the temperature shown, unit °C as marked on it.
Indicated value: 1 °C
